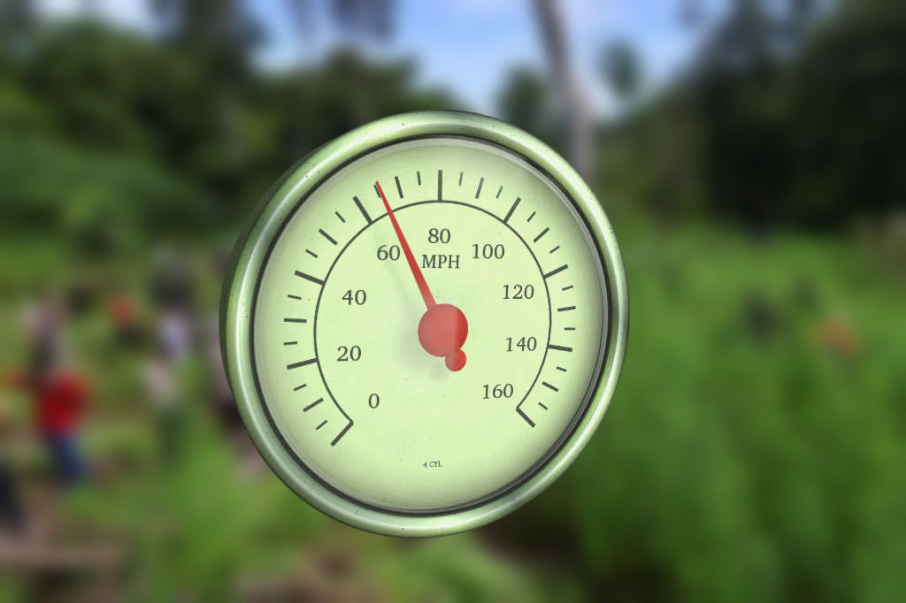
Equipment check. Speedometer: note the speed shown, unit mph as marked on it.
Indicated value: 65 mph
